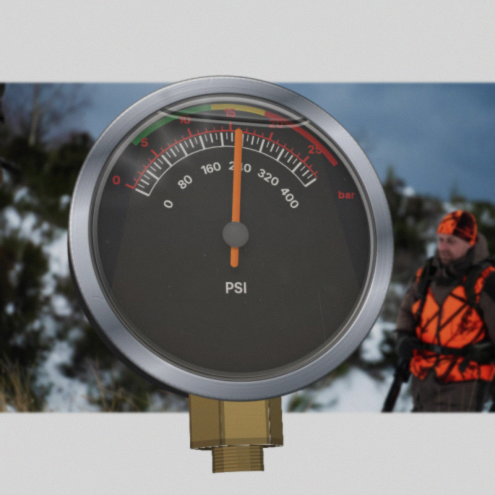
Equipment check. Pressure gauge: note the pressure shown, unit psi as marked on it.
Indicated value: 230 psi
